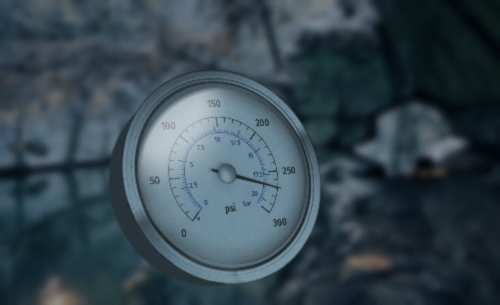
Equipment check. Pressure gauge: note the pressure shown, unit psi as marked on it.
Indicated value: 270 psi
